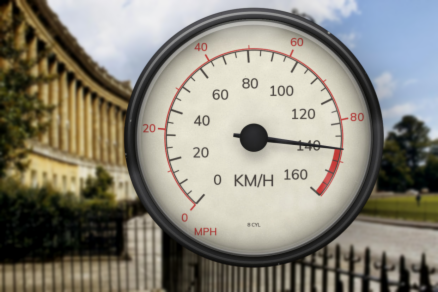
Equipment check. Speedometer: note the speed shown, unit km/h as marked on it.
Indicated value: 140 km/h
